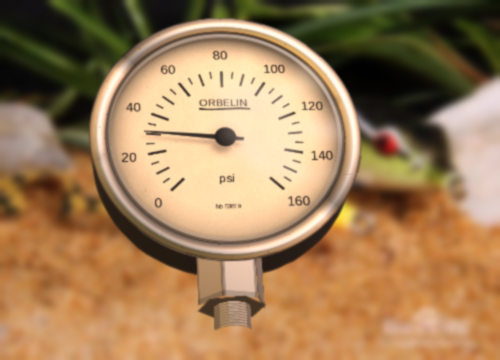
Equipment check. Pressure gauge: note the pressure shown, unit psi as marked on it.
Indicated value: 30 psi
